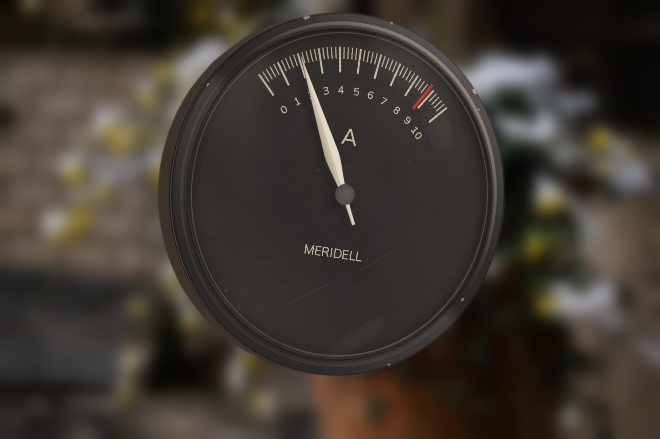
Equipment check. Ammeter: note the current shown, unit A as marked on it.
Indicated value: 2 A
